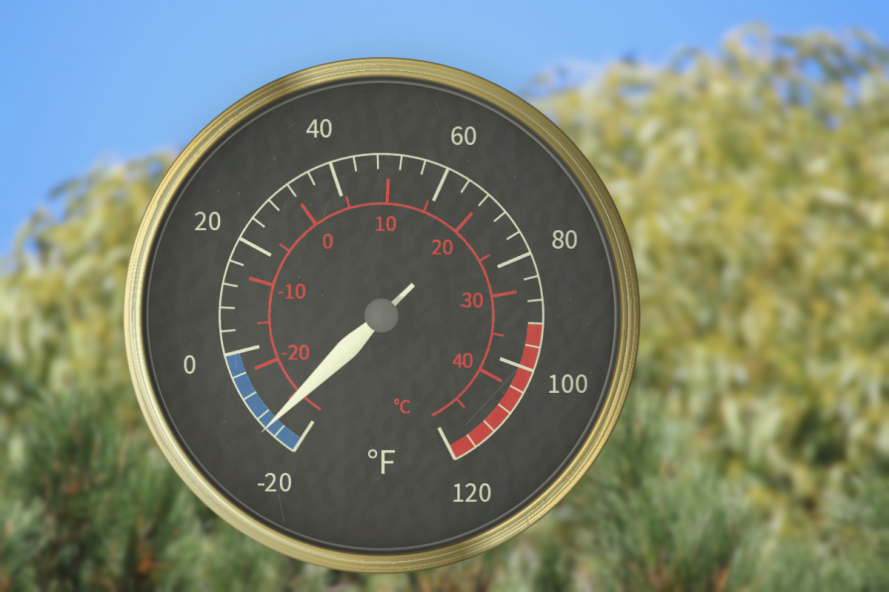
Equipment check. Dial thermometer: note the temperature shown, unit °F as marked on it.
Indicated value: -14 °F
